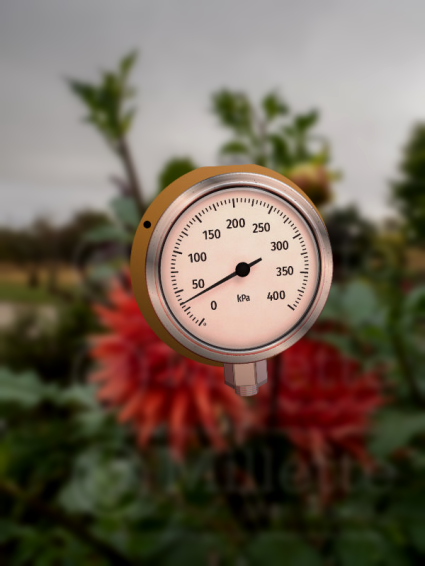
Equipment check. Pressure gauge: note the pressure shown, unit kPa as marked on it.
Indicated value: 35 kPa
